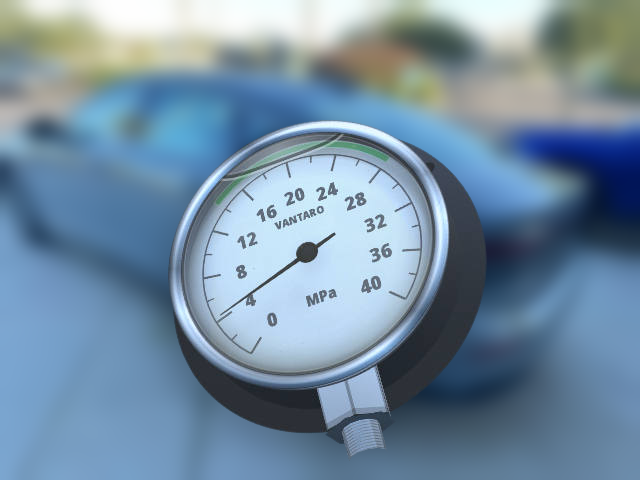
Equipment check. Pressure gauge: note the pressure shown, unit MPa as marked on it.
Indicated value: 4 MPa
